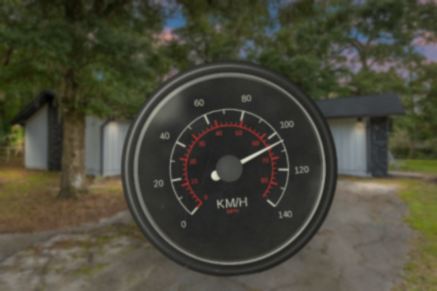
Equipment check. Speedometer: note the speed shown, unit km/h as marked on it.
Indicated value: 105 km/h
